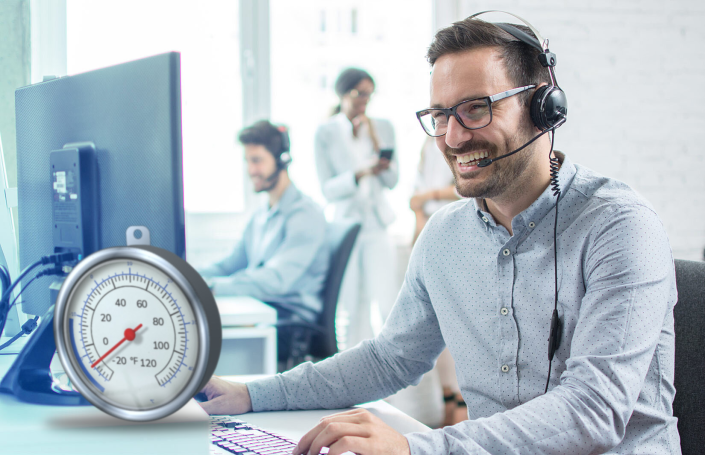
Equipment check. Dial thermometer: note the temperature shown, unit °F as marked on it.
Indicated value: -10 °F
